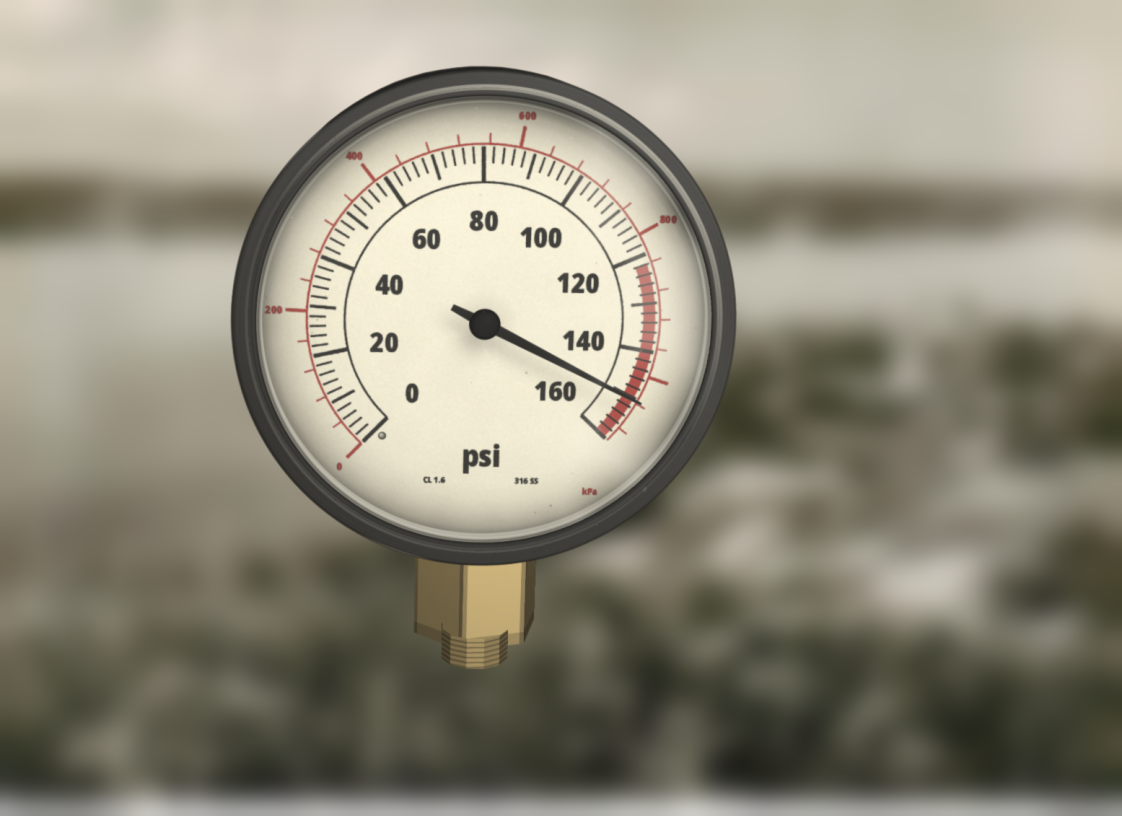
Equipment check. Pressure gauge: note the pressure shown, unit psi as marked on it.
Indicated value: 150 psi
